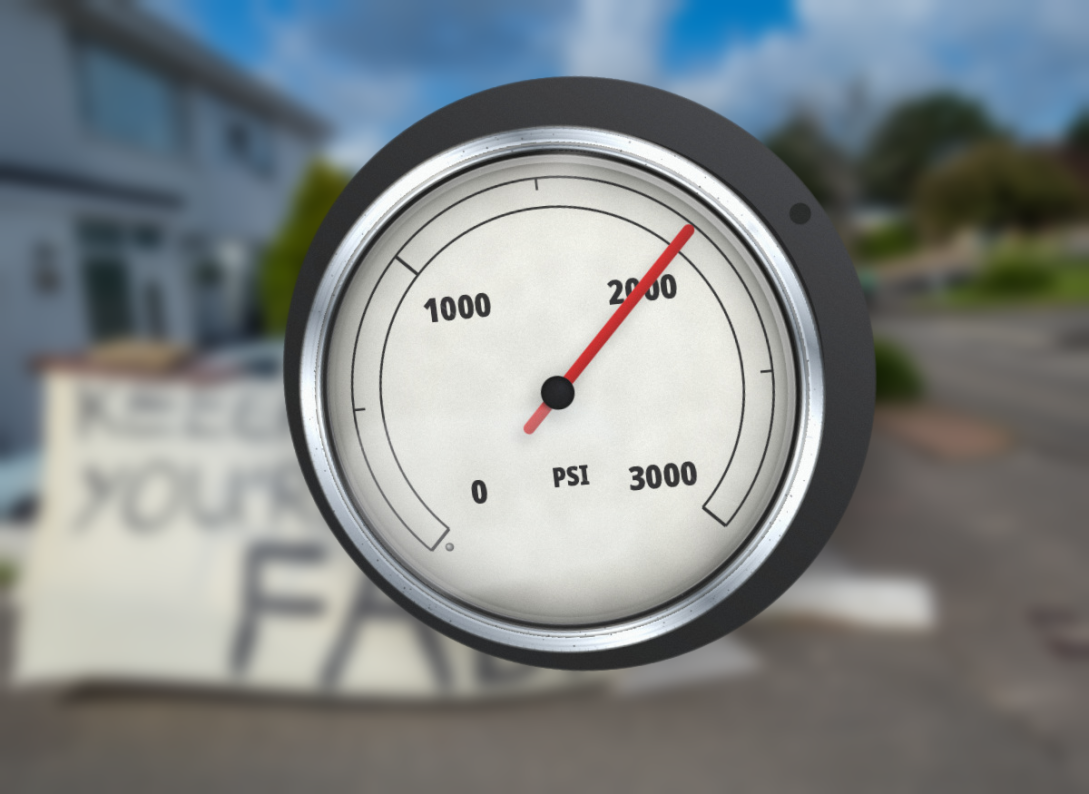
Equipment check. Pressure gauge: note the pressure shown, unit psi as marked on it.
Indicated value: 2000 psi
